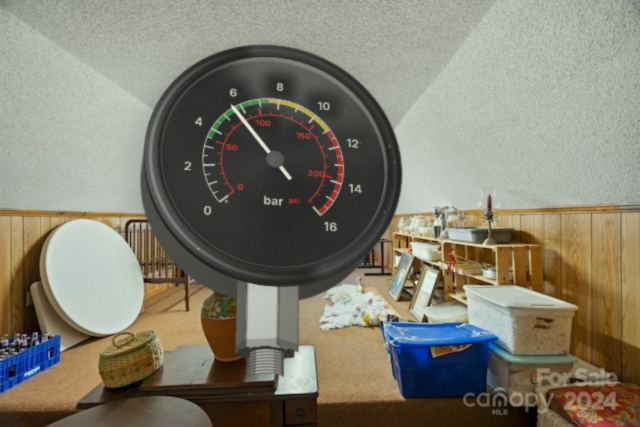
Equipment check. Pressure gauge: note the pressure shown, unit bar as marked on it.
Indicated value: 5.5 bar
